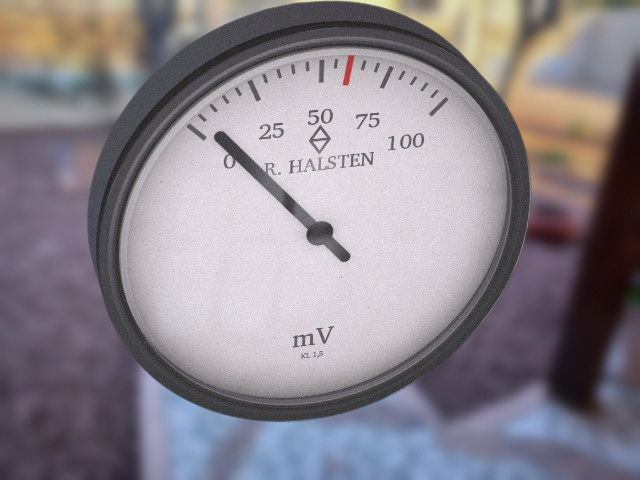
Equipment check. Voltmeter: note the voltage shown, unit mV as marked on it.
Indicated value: 5 mV
